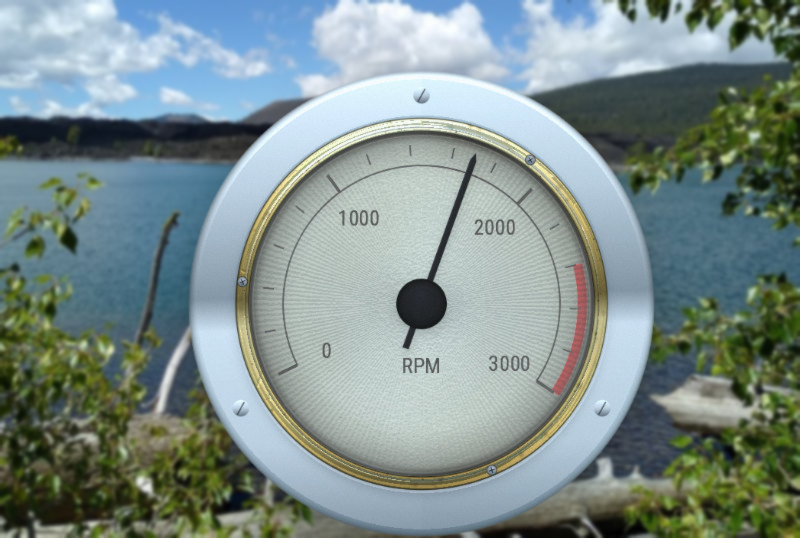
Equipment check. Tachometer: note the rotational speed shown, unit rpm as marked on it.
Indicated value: 1700 rpm
